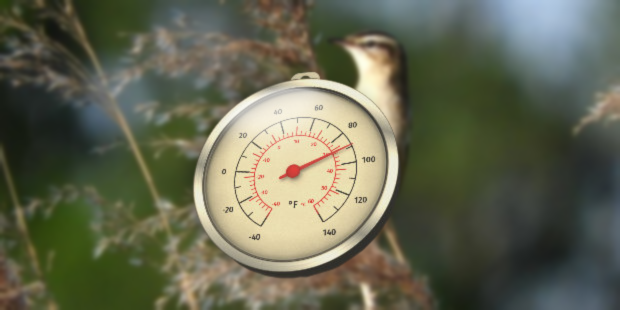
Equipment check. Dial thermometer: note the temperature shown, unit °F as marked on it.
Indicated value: 90 °F
